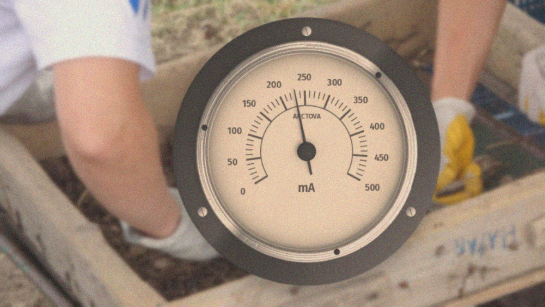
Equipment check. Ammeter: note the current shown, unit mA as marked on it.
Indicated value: 230 mA
